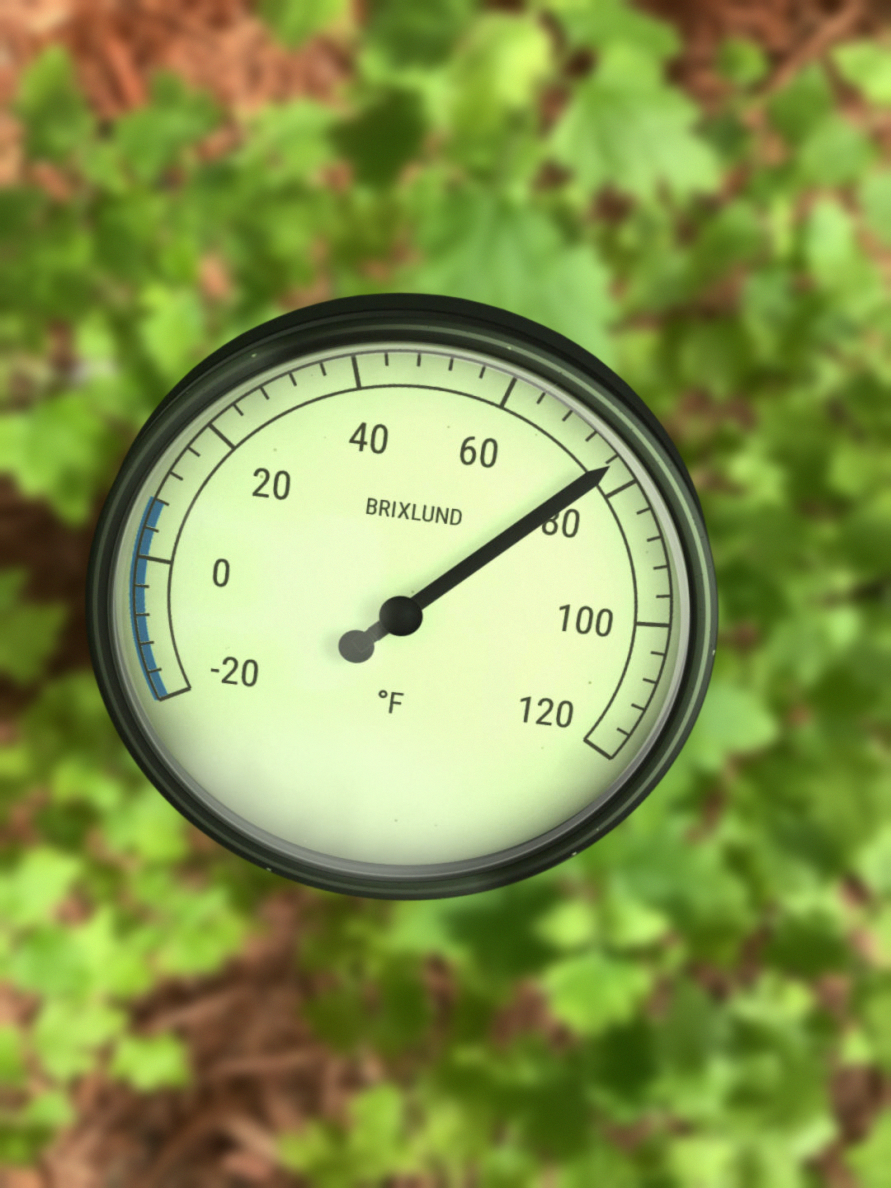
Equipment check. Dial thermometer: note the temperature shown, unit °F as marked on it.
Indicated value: 76 °F
